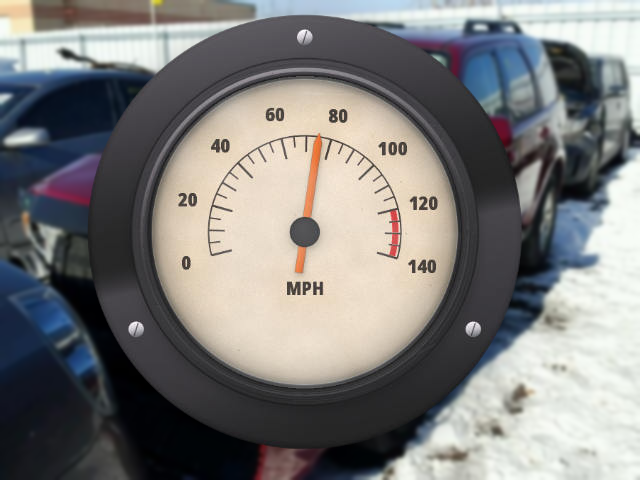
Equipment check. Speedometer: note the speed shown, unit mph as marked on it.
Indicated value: 75 mph
